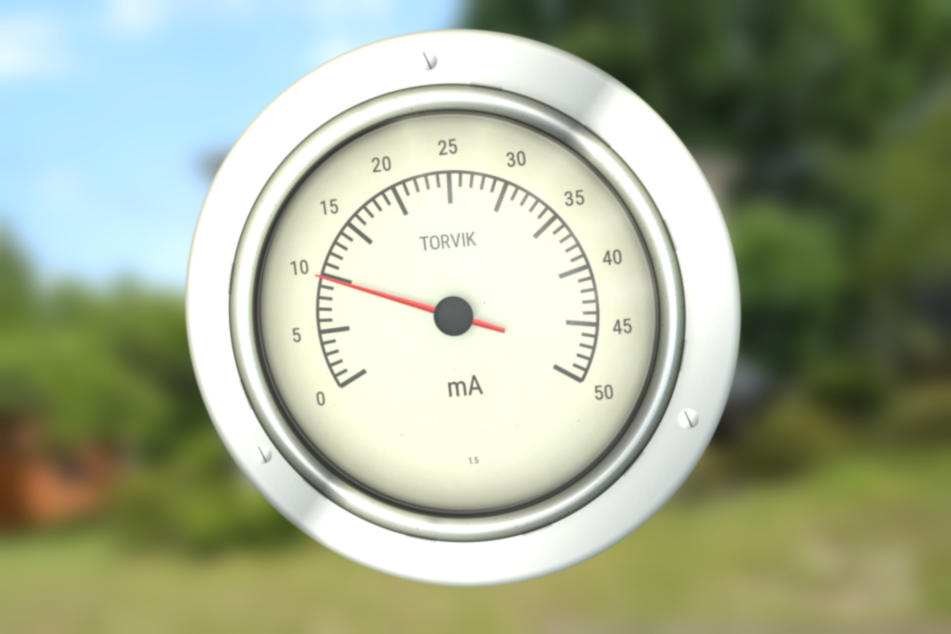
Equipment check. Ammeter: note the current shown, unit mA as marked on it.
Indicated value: 10 mA
